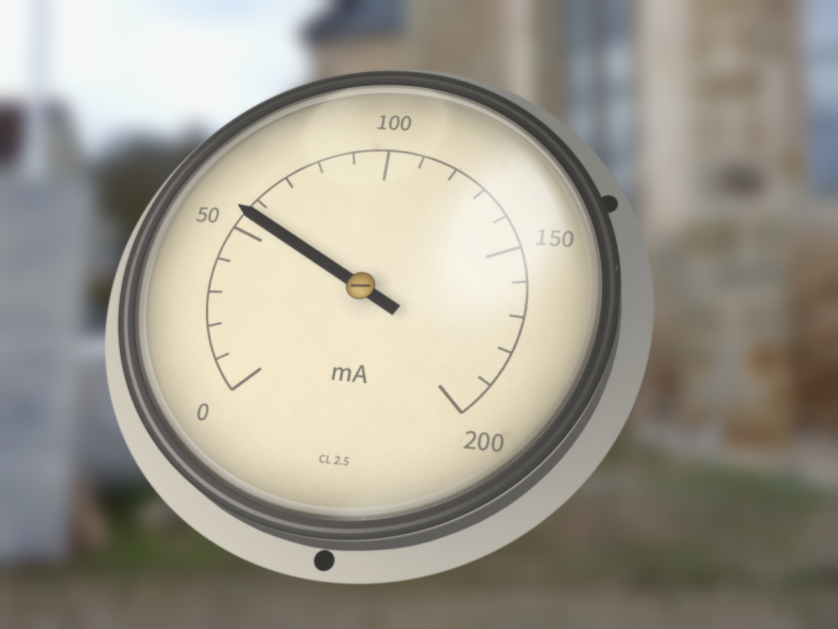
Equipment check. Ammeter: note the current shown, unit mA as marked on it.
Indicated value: 55 mA
